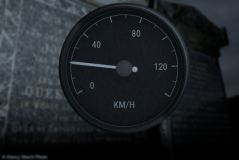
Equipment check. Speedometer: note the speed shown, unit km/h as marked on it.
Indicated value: 20 km/h
